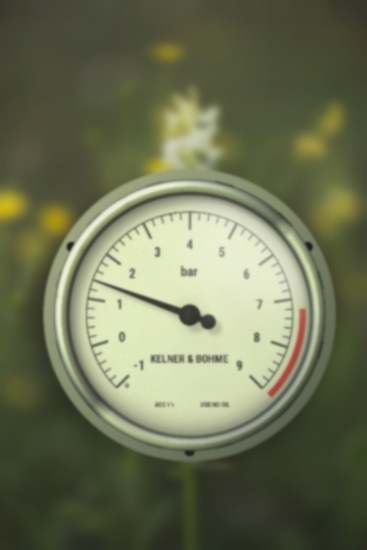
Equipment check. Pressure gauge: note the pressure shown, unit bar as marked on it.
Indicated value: 1.4 bar
